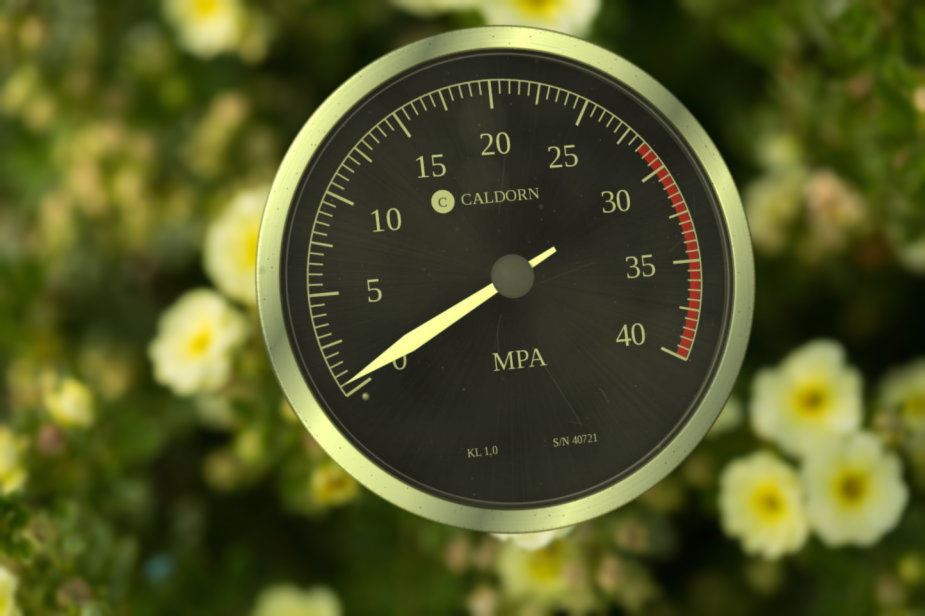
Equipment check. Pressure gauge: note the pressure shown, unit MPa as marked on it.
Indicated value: 0.5 MPa
